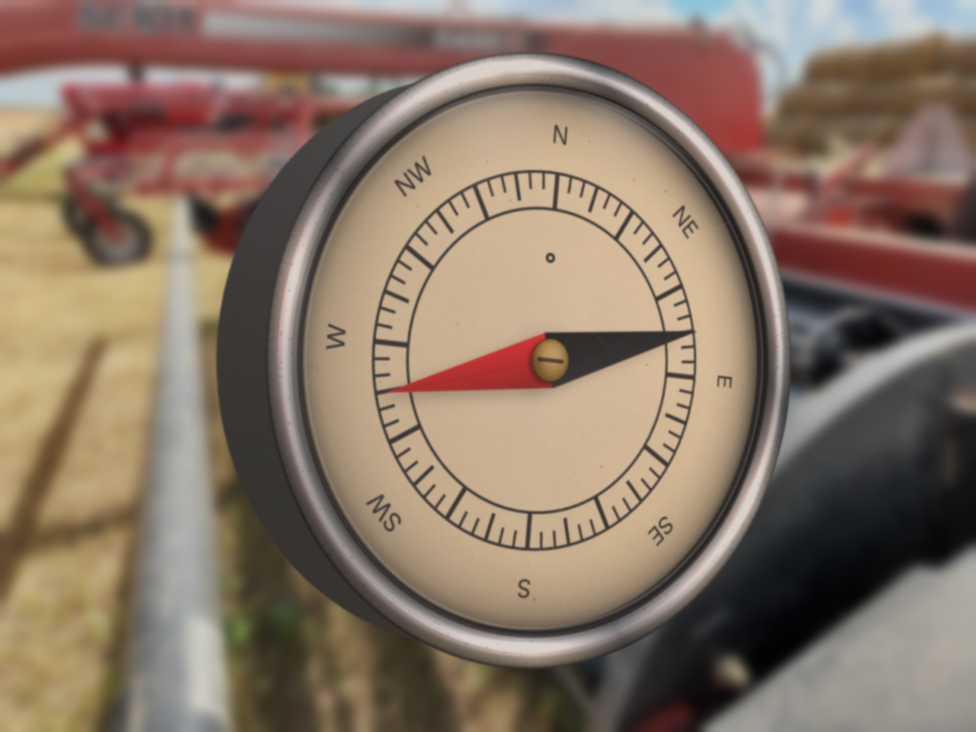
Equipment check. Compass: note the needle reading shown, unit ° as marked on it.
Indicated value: 255 °
